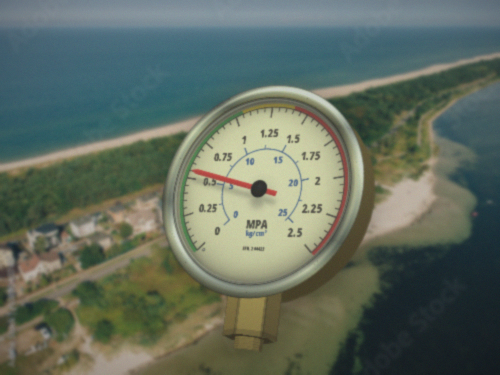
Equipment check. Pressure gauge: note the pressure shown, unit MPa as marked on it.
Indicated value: 0.55 MPa
